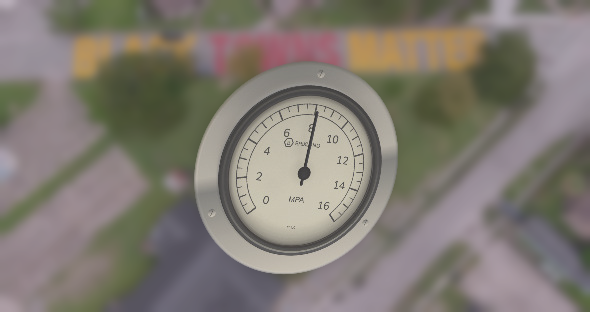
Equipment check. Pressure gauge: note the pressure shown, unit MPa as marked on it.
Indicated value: 8 MPa
